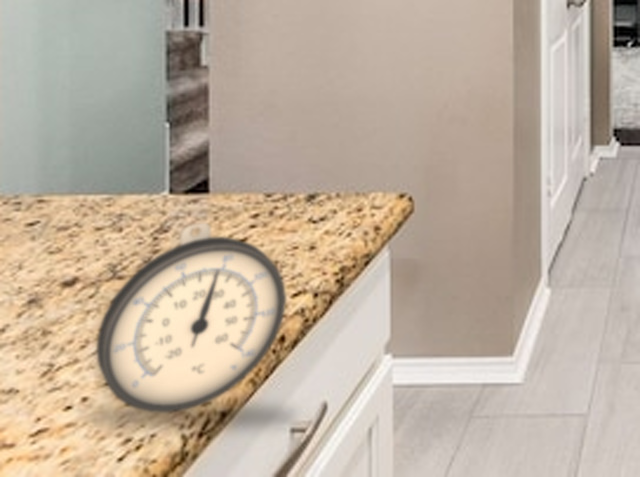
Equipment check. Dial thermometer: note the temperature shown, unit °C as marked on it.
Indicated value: 25 °C
